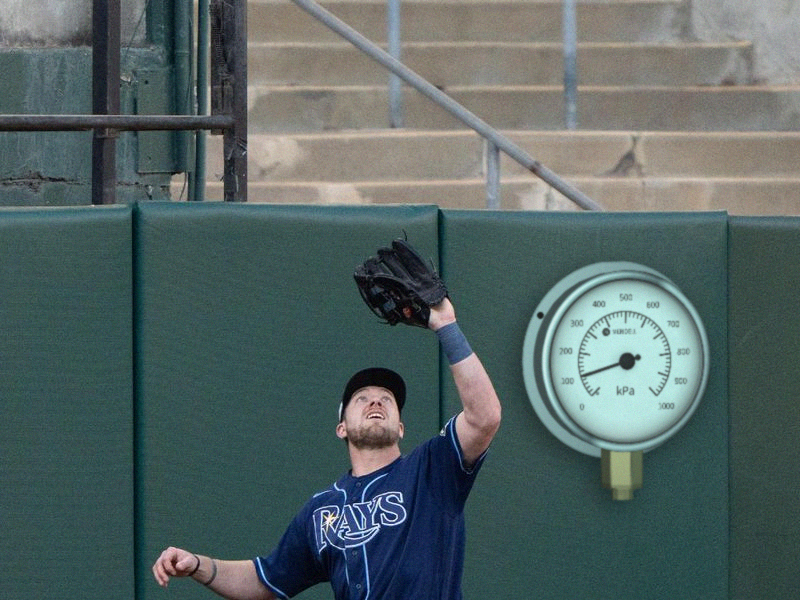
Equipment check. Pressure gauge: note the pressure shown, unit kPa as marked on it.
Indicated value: 100 kPa
